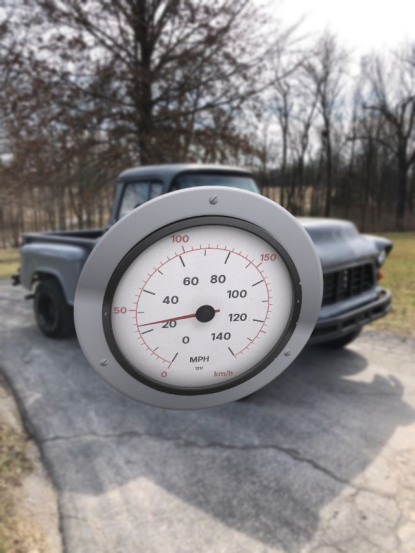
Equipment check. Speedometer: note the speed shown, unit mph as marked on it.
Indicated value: 25 mph
